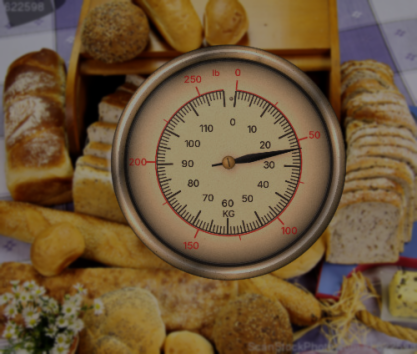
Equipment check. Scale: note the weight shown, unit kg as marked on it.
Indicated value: 25 kg
